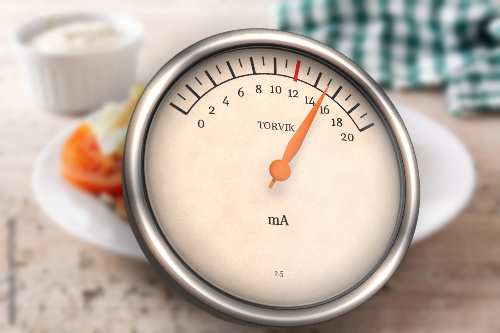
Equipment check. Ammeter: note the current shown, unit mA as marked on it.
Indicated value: 15 mA
